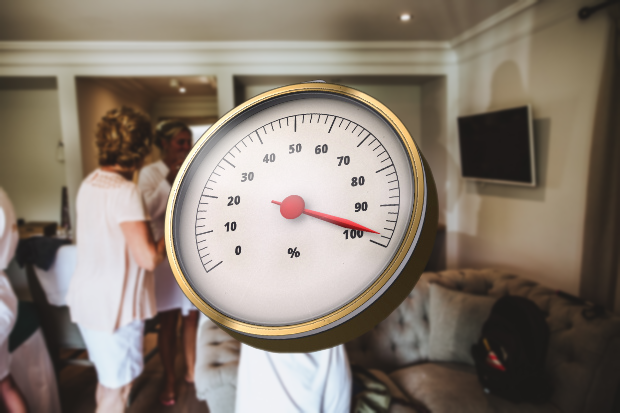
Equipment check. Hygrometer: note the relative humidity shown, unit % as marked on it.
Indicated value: 98 %
